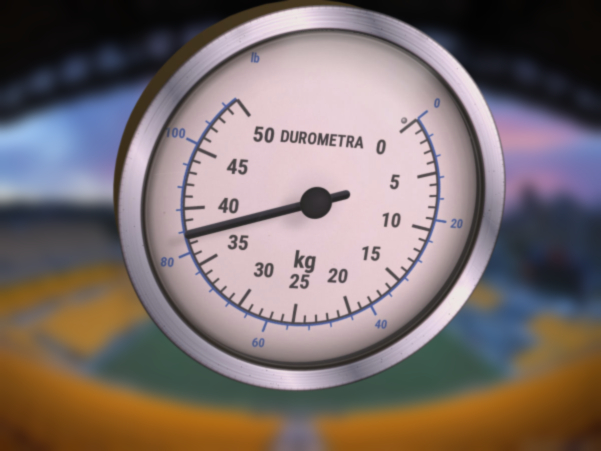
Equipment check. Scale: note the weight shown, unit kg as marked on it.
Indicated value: 38 kg
